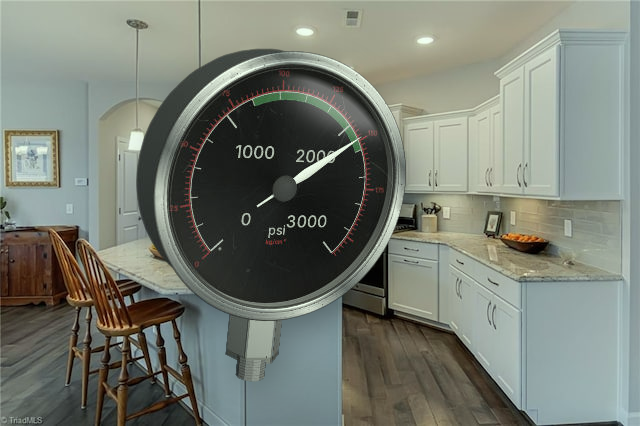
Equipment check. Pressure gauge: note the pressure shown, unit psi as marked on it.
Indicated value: 2100 psi
